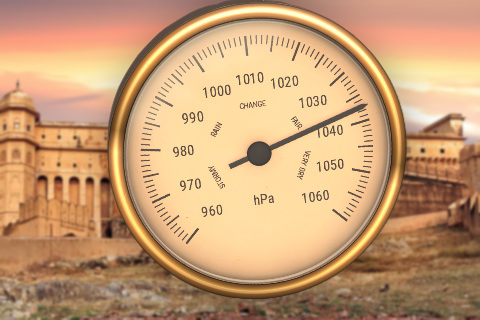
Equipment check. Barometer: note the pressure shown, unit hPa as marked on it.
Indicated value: 1037 hPa
